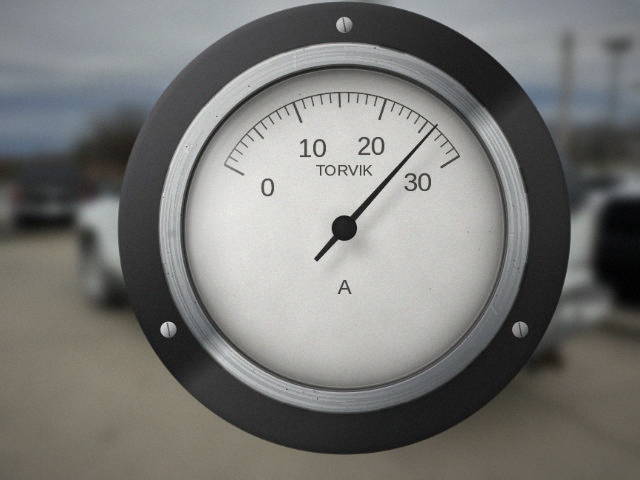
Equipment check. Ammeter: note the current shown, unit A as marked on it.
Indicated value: 26 A
